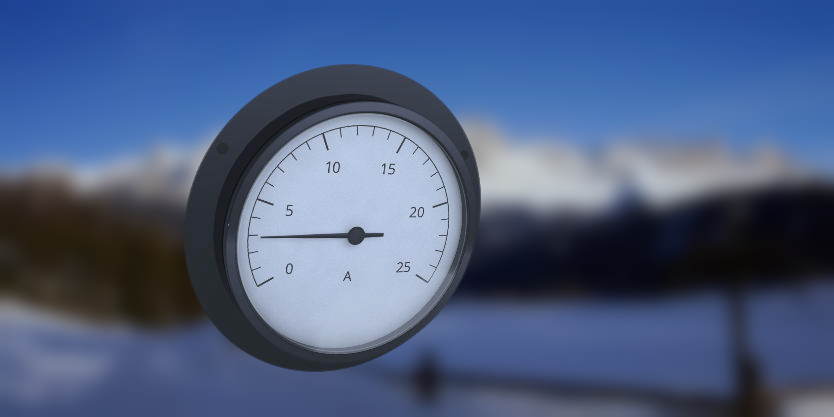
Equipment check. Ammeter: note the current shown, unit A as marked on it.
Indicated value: 3 A
